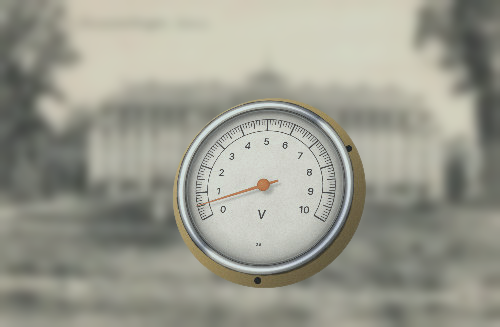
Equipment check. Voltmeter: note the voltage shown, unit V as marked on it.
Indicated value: 0.5 V
